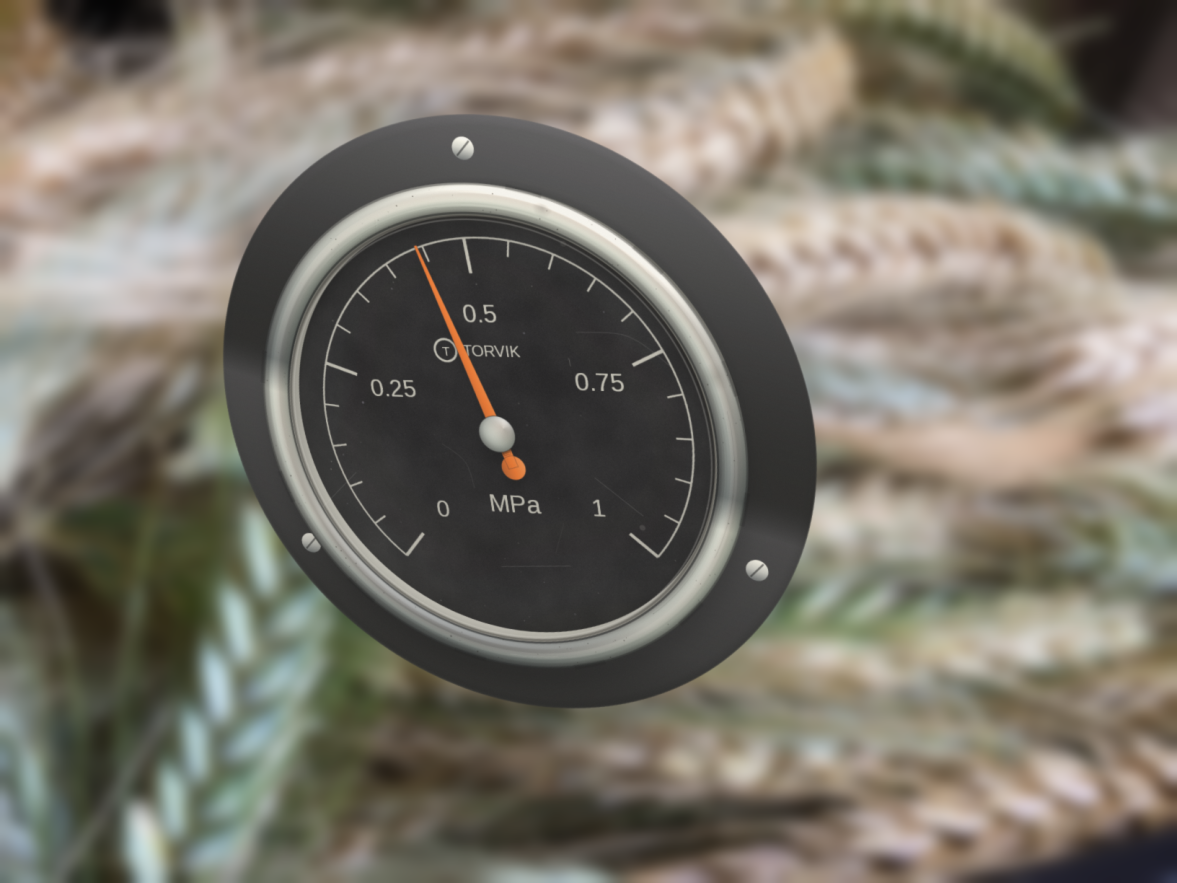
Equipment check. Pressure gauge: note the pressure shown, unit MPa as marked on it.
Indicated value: 0.45 MPa
